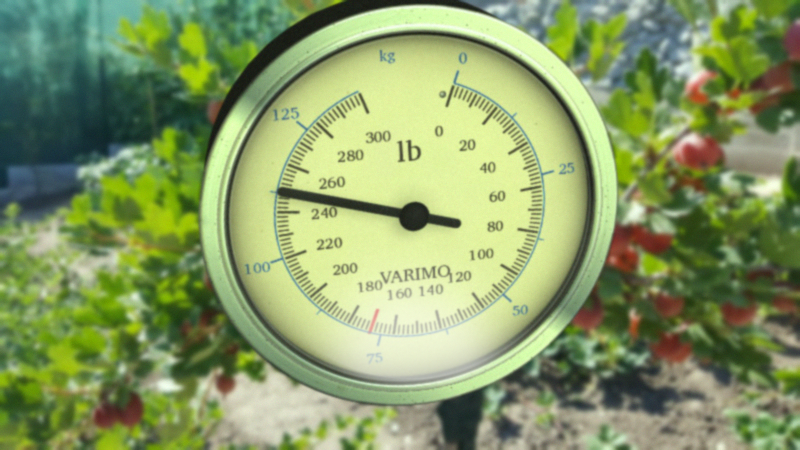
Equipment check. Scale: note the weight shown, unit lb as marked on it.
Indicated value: 250 lb
